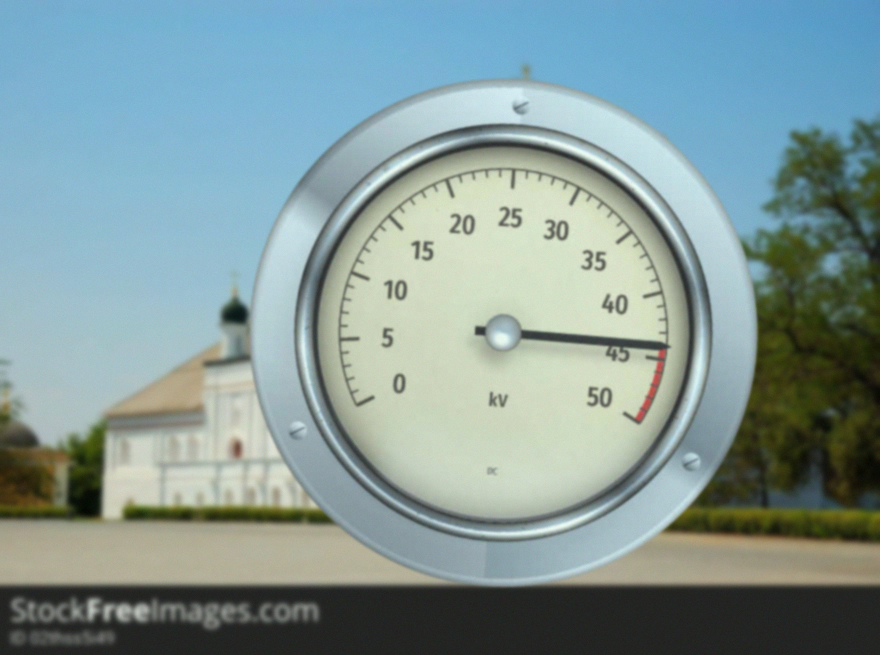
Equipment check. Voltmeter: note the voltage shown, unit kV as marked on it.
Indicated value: 44 kV
